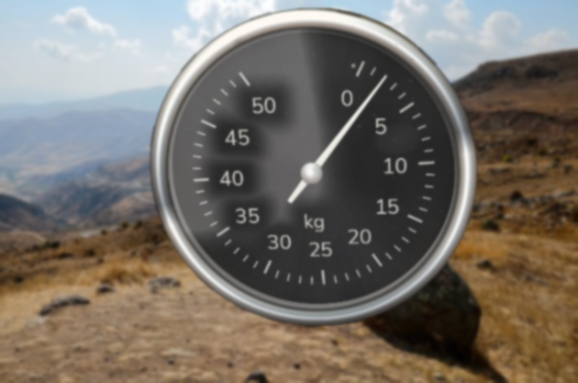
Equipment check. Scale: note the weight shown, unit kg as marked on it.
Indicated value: 2 kg
